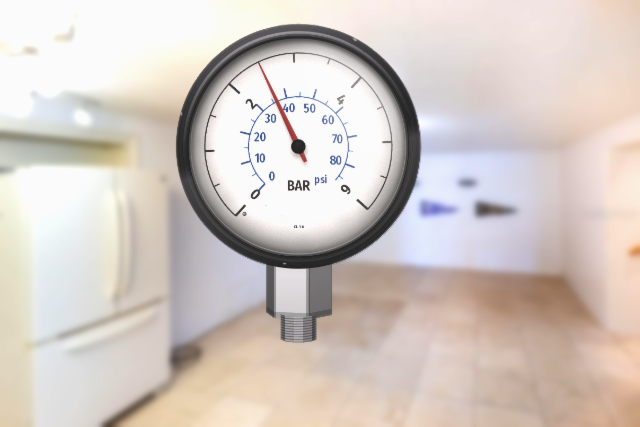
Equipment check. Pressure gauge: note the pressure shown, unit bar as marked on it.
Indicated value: 2.5 bar
